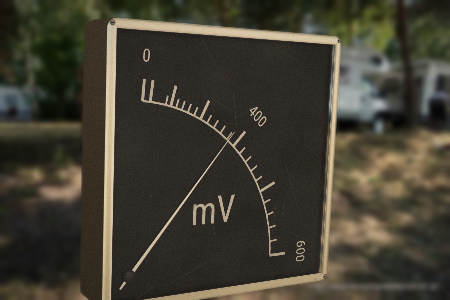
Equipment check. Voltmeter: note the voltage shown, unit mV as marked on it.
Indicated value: 380 mV
